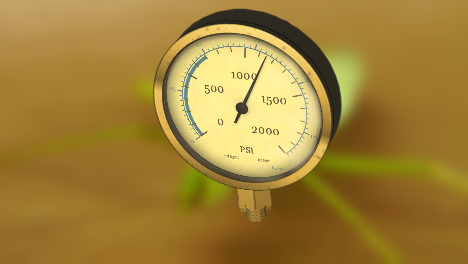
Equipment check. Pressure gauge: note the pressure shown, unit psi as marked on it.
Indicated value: 1150 psi
